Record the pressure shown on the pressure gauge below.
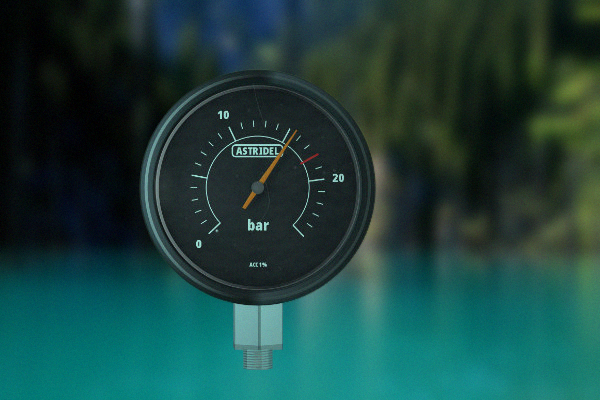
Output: 15.5 bar
